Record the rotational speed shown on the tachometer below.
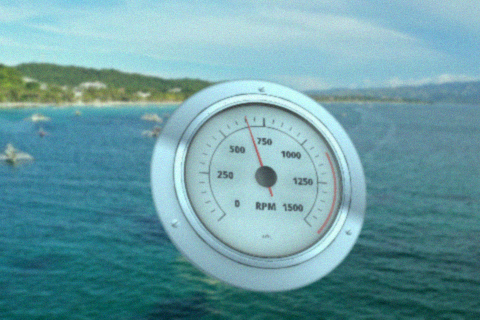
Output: 650 rpm
